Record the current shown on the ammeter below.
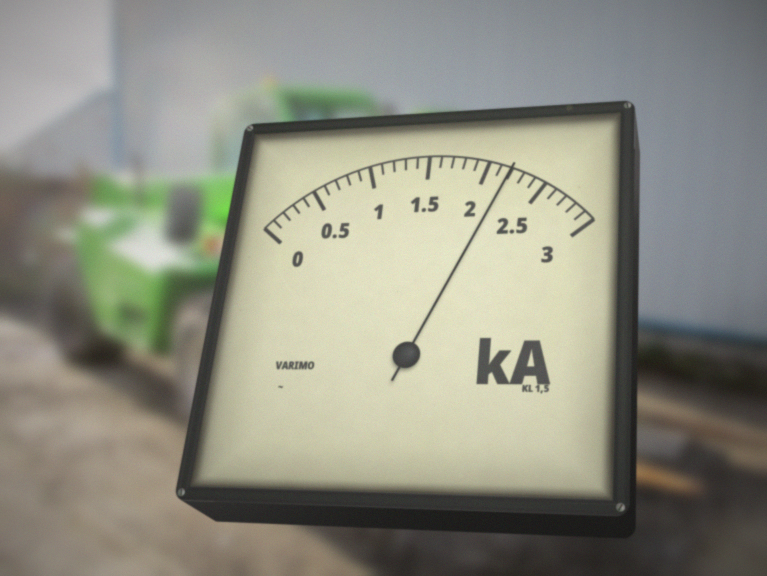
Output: 2.2 kA
